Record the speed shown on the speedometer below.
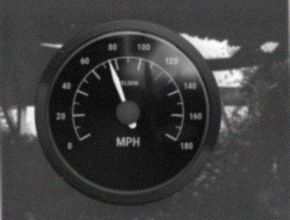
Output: 75 mph
